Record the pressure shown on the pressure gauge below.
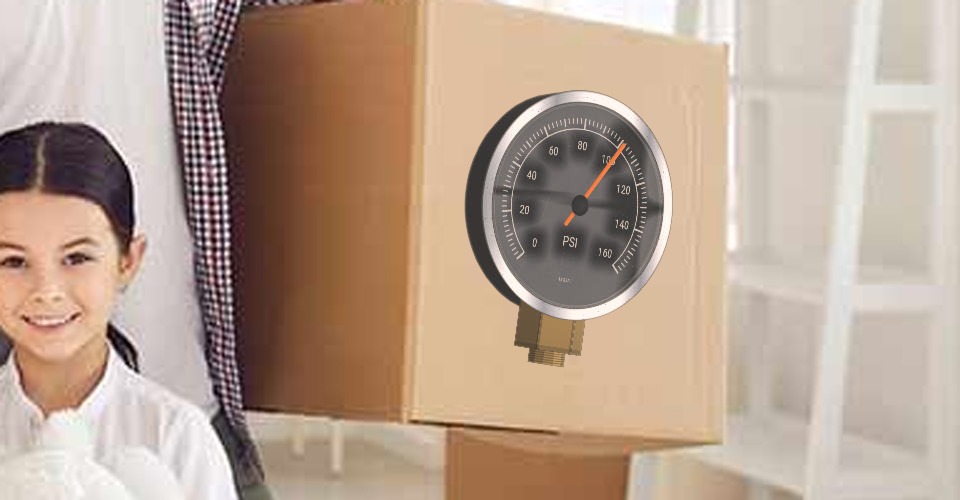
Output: 100 psi
